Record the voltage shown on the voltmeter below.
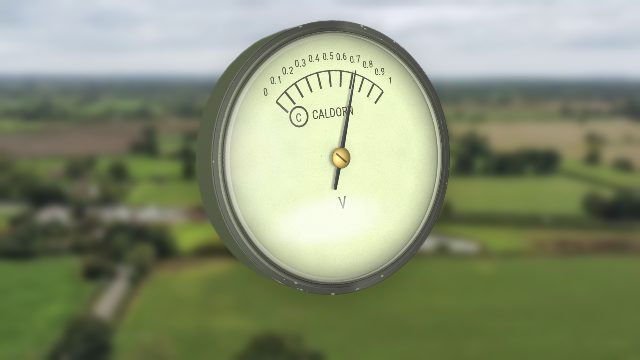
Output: 0.7 V
